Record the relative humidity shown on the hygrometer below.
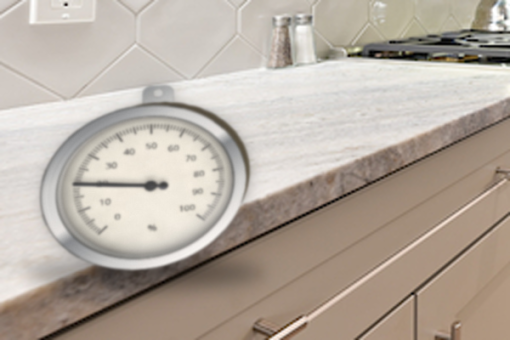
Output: 20 %
